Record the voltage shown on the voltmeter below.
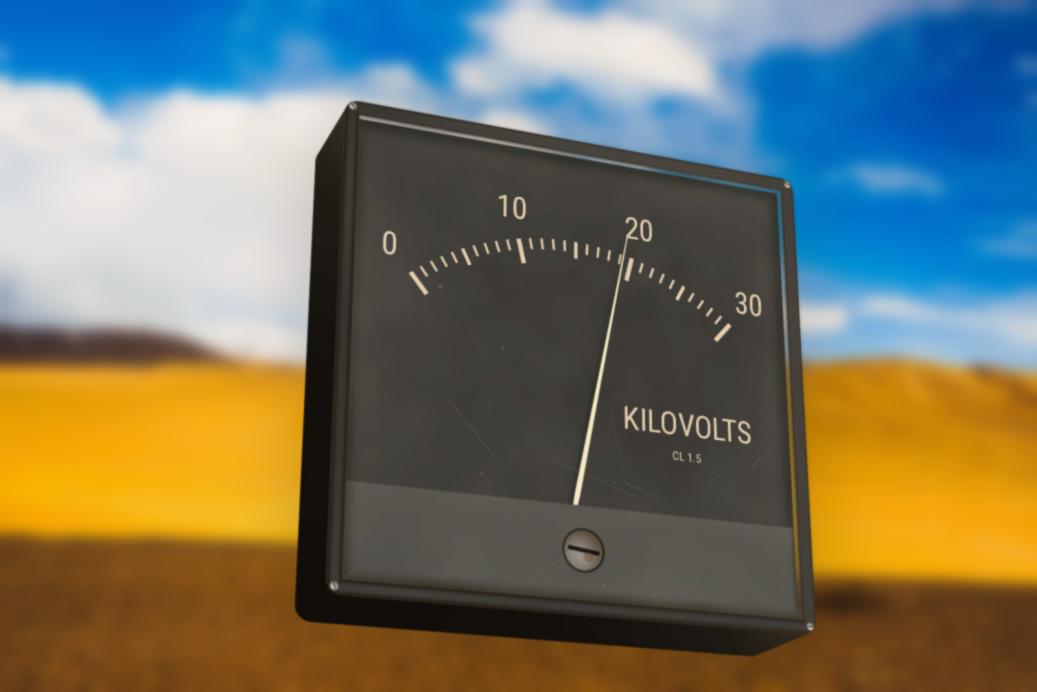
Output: 19 kV
